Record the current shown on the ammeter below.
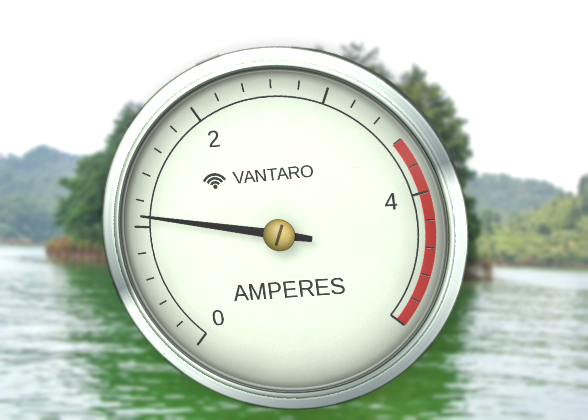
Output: 1.1 A
